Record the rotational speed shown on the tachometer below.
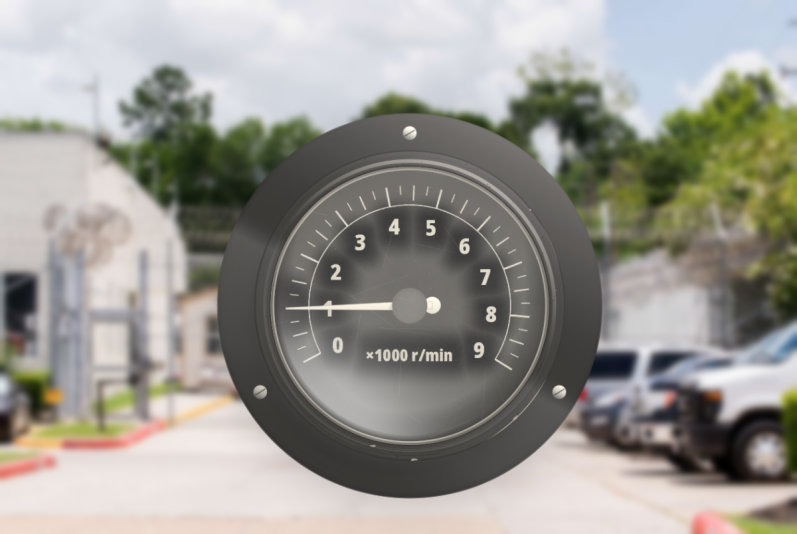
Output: 1000 rpm
